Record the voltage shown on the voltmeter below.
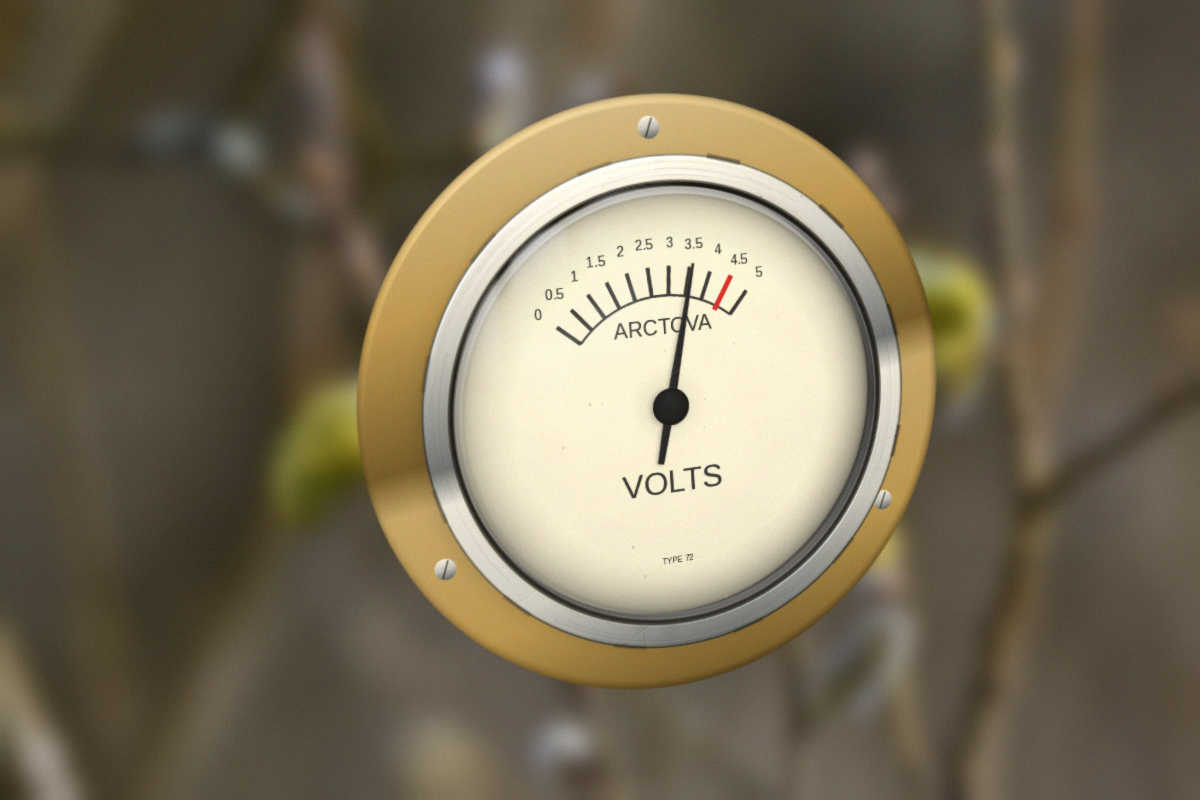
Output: 3.5 V
